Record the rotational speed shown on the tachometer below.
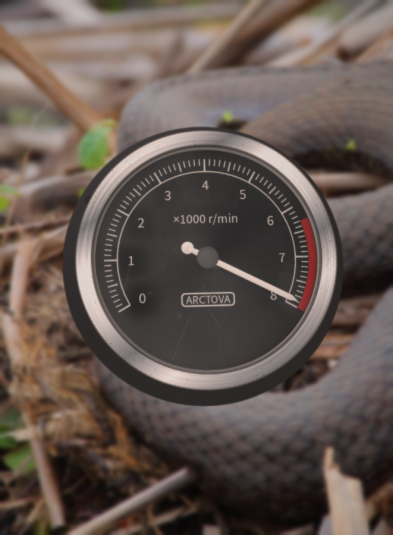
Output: 7900 rpm
